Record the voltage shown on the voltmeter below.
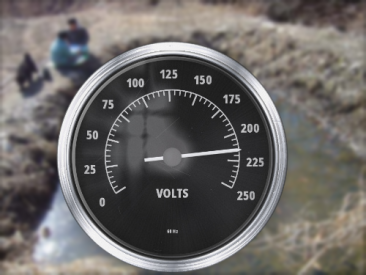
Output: 215 V
